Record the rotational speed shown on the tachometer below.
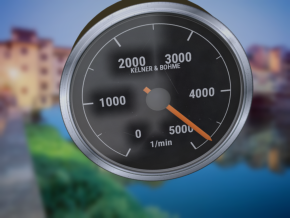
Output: 4750 rpm
